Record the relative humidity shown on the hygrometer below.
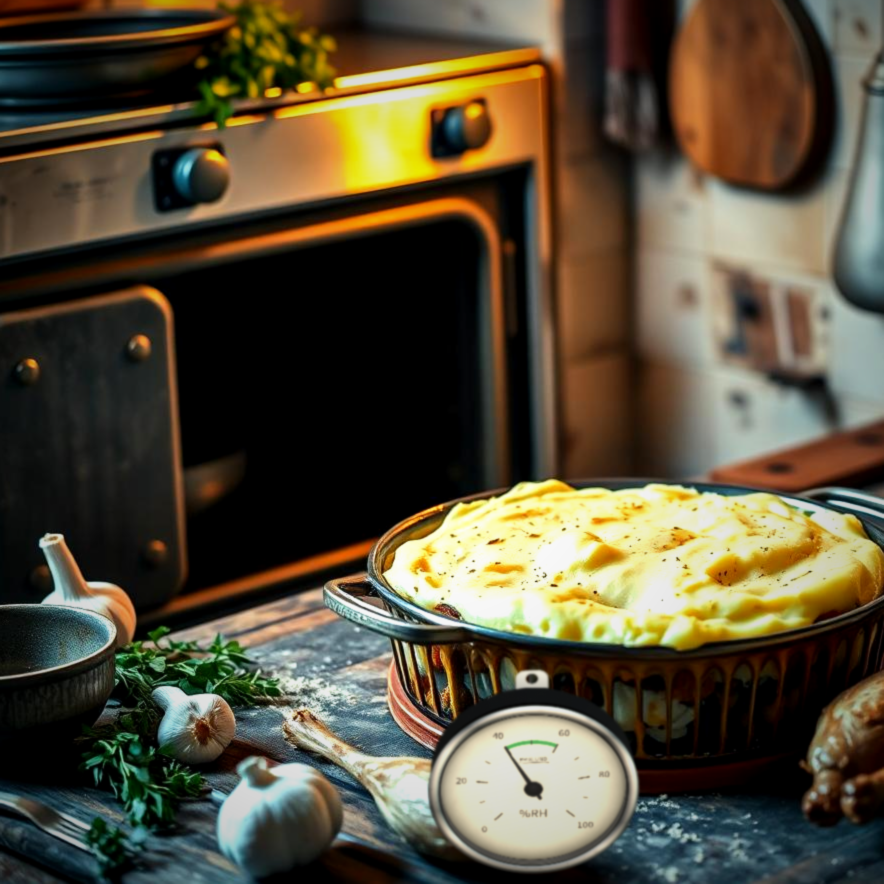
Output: 40 %
